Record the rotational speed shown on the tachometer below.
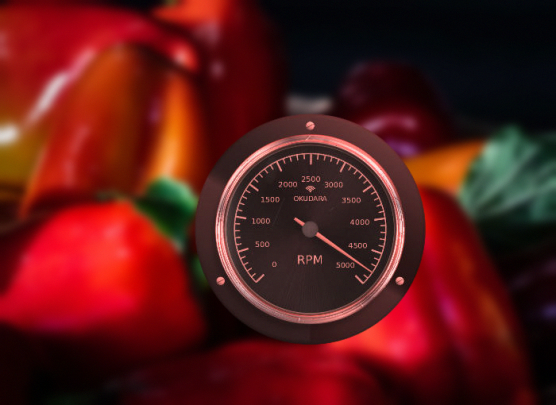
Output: 4800 rpm
